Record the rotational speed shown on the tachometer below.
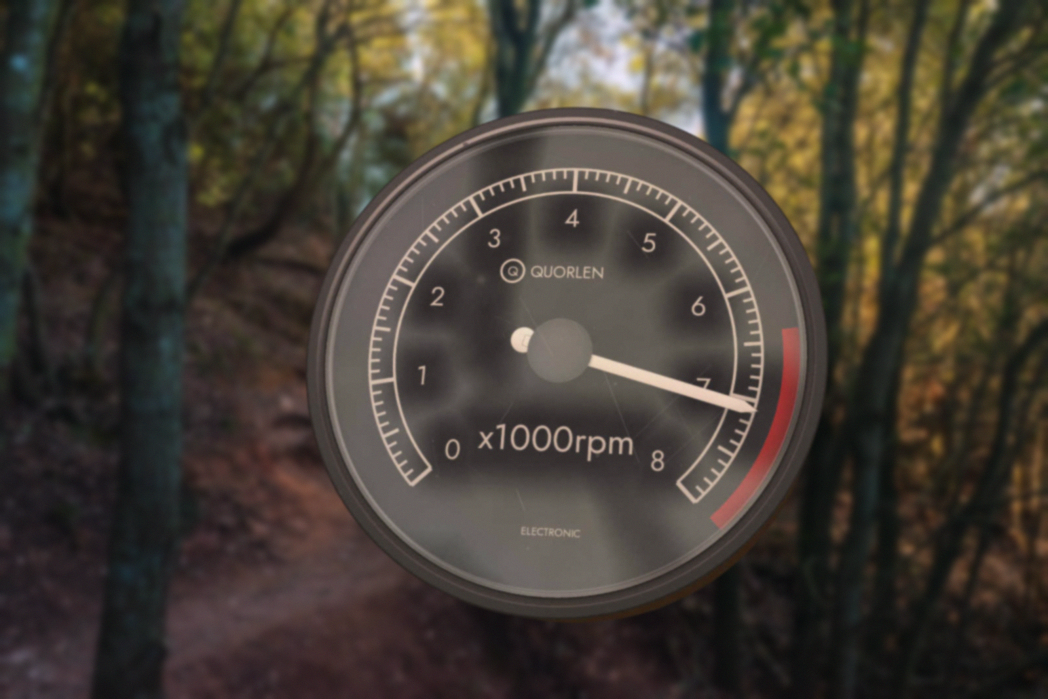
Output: 7100 rpm
